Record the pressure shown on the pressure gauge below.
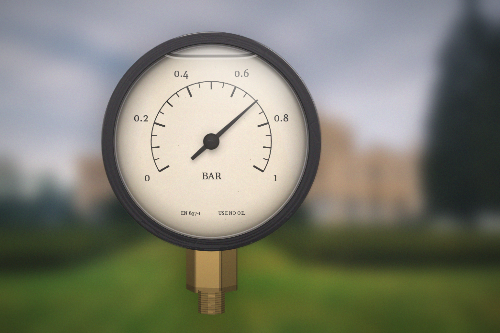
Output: 0.7 bar
